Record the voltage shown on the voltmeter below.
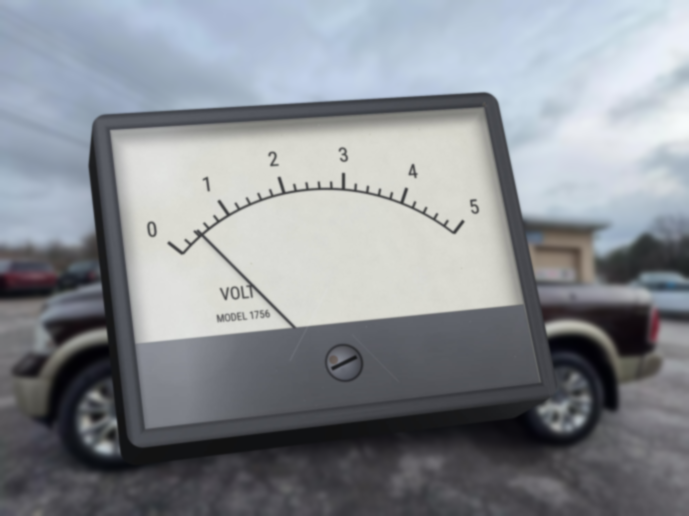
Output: 0.4 V
